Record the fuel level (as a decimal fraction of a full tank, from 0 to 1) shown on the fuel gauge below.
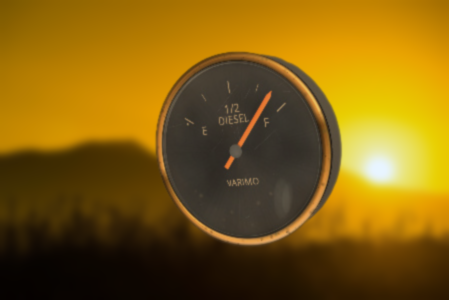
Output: 0.875
